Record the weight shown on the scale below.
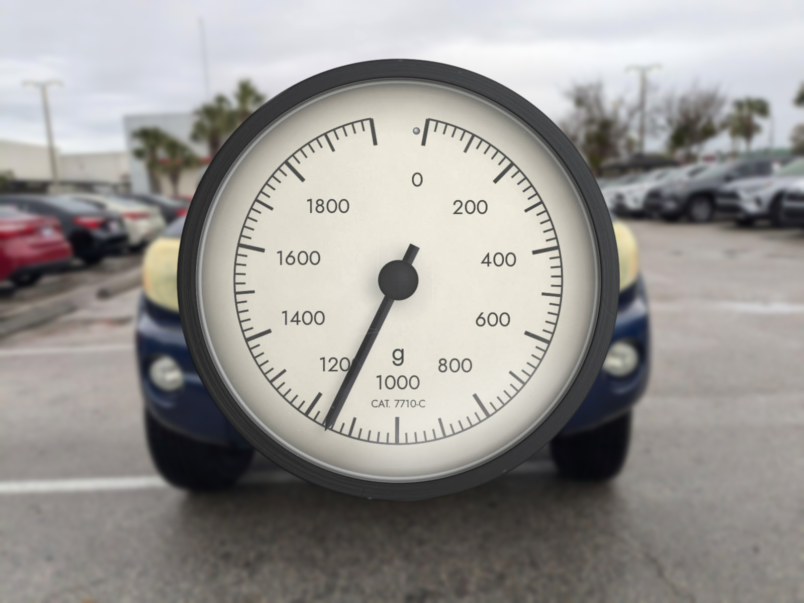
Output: 1150 g
